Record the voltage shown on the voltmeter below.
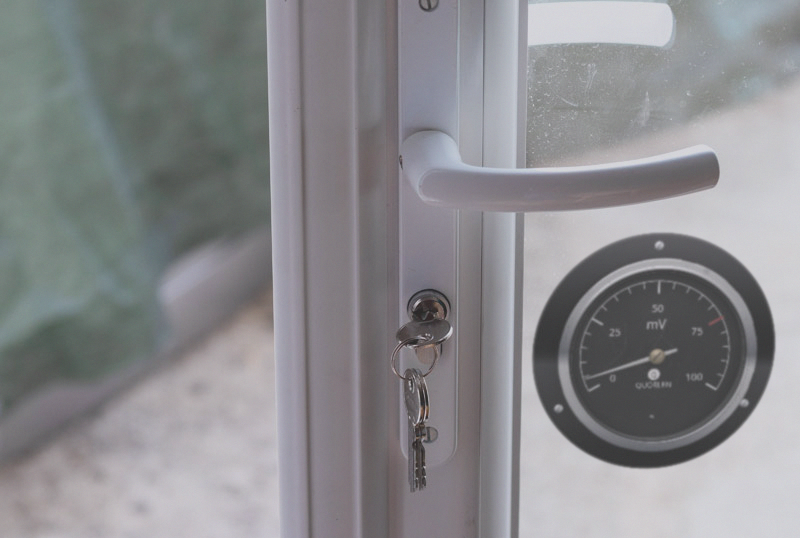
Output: 5 mV
